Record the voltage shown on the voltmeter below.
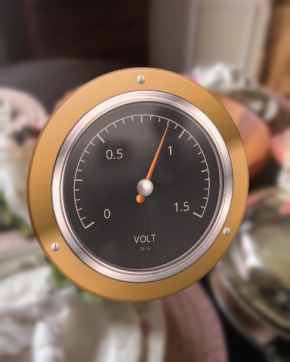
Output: 0.9 V
